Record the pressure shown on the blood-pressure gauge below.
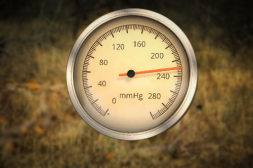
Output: 230 mmHg
